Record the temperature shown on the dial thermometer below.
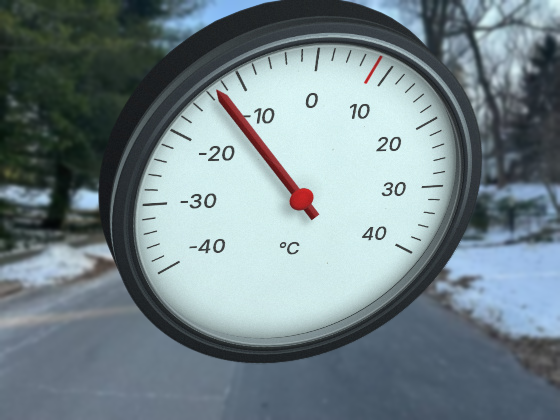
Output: -13 °C
